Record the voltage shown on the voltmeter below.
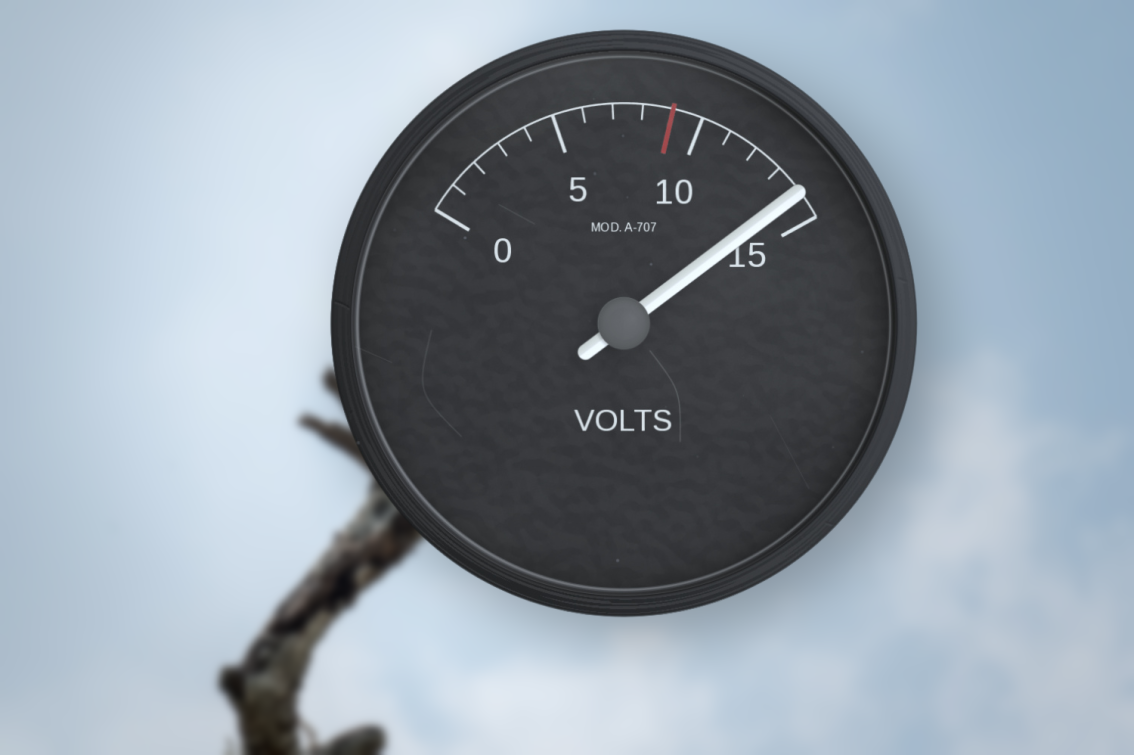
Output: 14 V
